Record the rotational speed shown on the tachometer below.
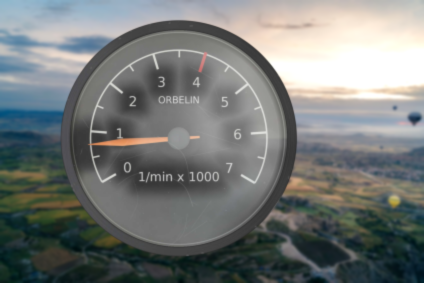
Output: 750 rpm
